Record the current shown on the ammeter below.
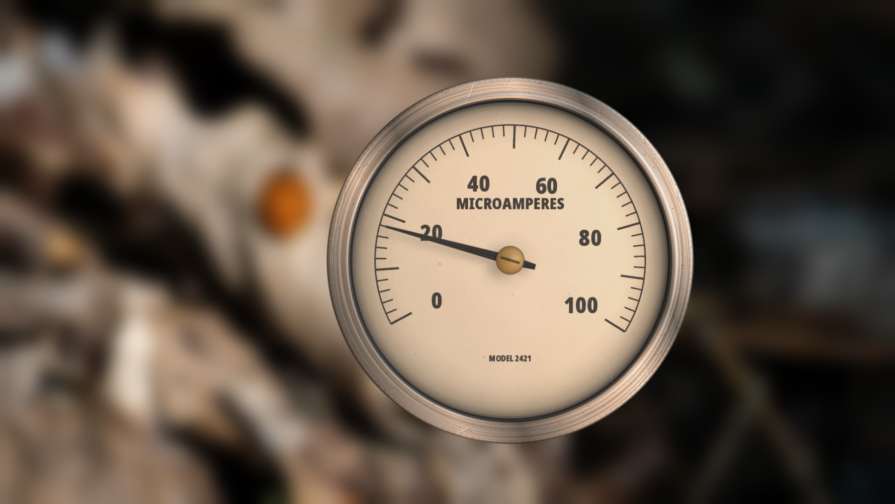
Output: 18 µA
